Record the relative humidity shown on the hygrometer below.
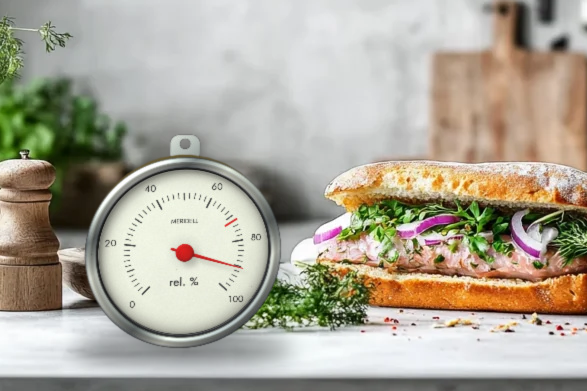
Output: 90 %
